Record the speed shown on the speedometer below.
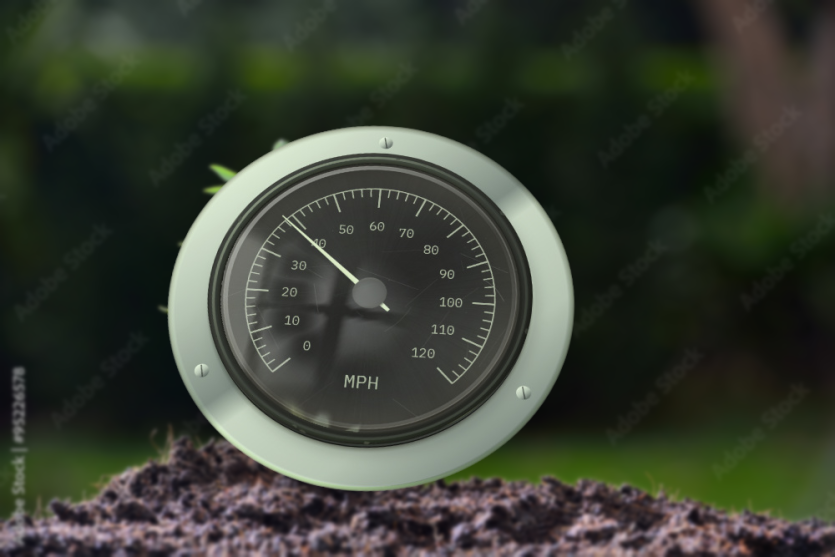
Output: 38 mph
